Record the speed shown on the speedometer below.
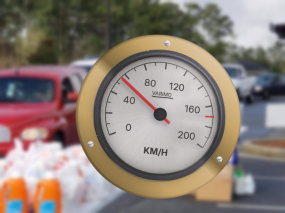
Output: 55 km/h
